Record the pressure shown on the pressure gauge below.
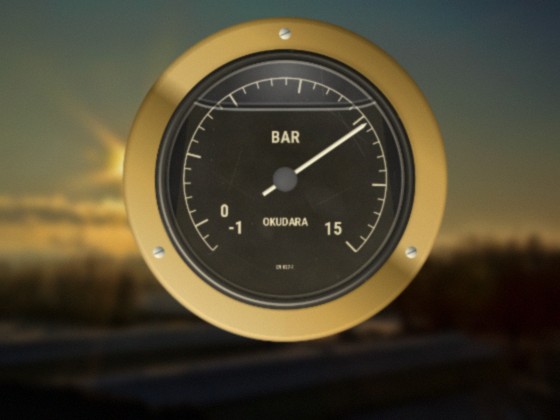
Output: 10.25 bar
